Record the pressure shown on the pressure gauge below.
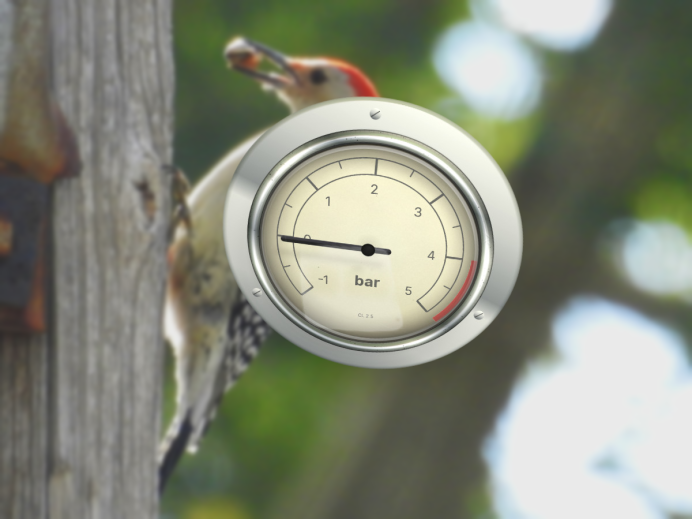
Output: 0 bar
